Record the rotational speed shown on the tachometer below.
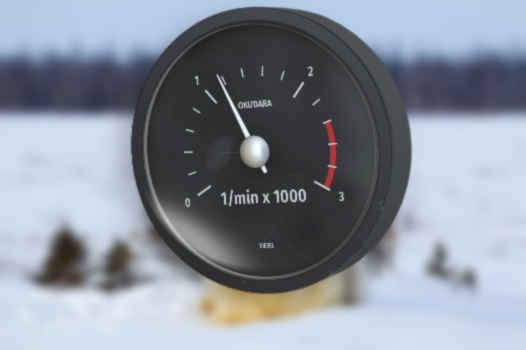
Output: 1200 rpm
